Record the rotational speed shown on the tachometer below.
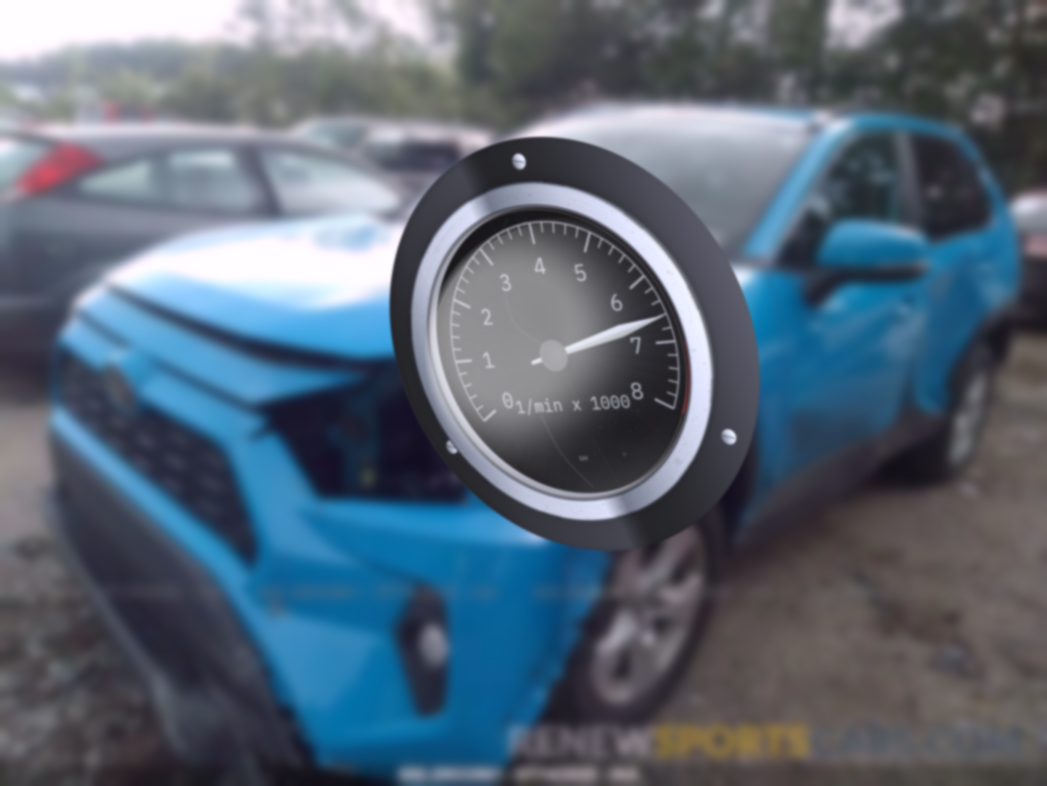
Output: 6600 rpm
